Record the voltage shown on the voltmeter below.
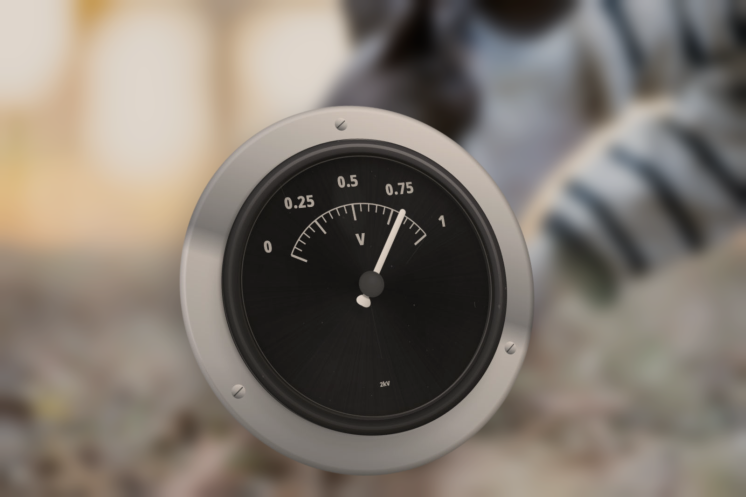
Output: 0.8 V
